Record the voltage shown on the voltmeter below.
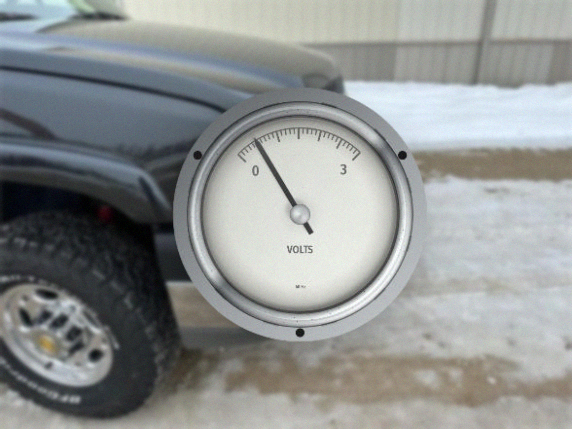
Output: 0.5 V
